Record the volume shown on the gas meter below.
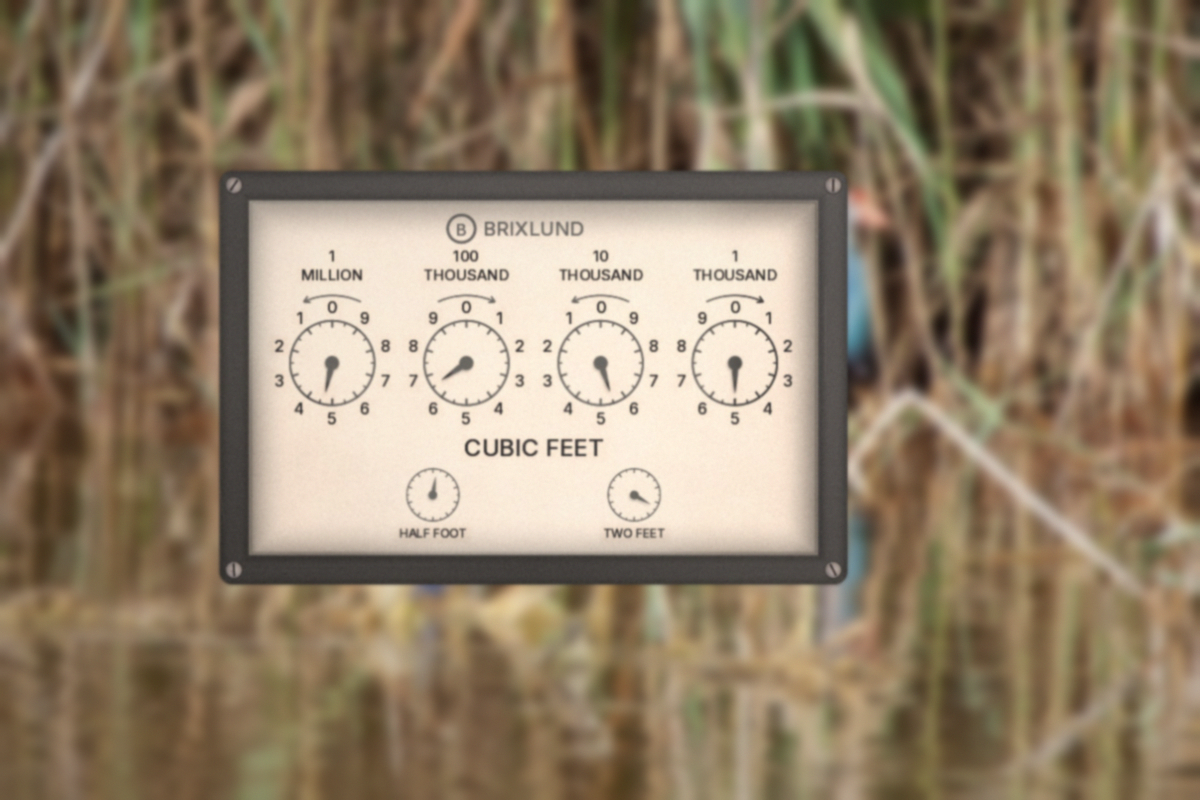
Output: 465500 ft³
